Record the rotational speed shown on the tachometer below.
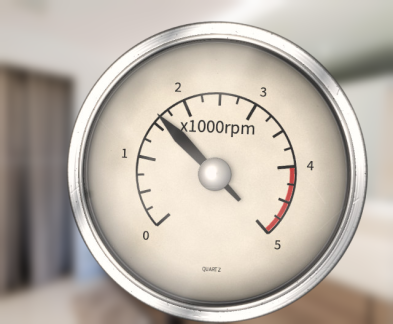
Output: 1625 rpm
